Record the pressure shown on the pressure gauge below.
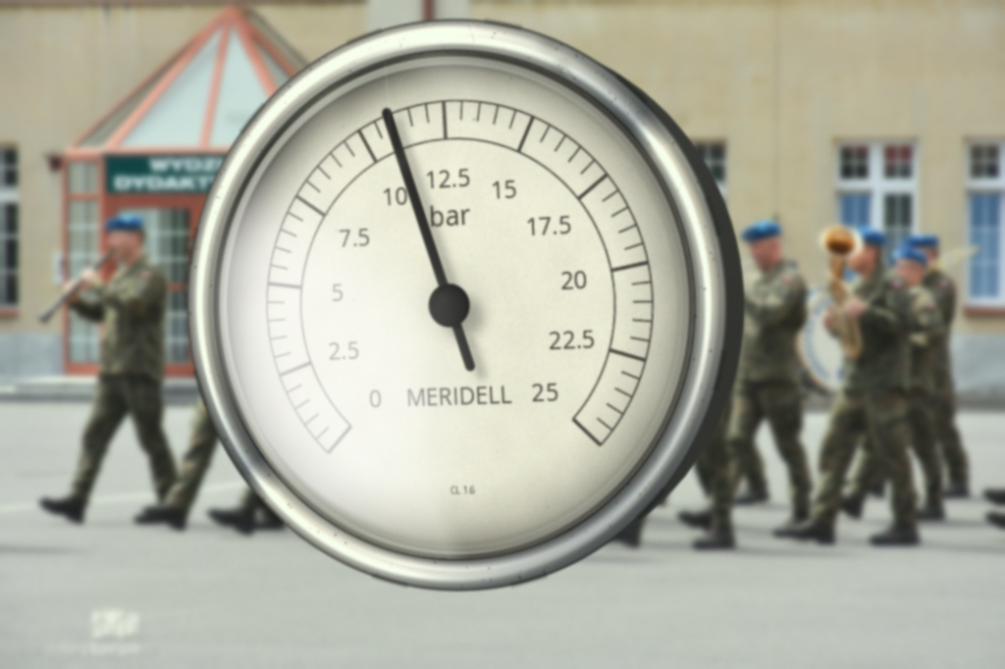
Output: 11 bar
